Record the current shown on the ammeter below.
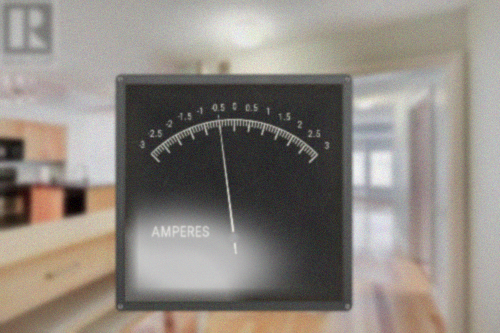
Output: -0.5 A
